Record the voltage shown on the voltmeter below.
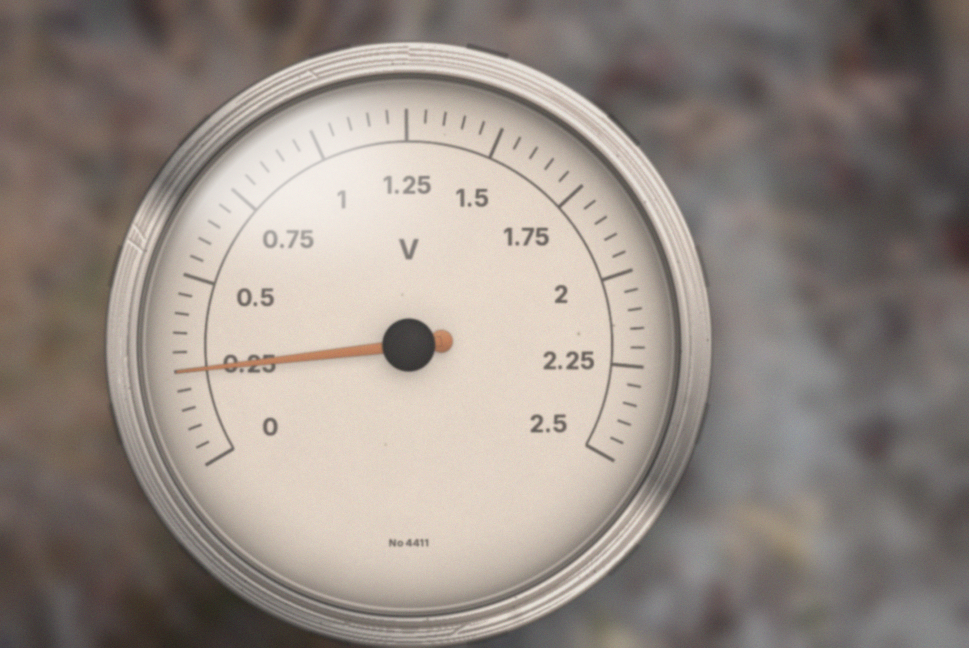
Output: 0.25 V
